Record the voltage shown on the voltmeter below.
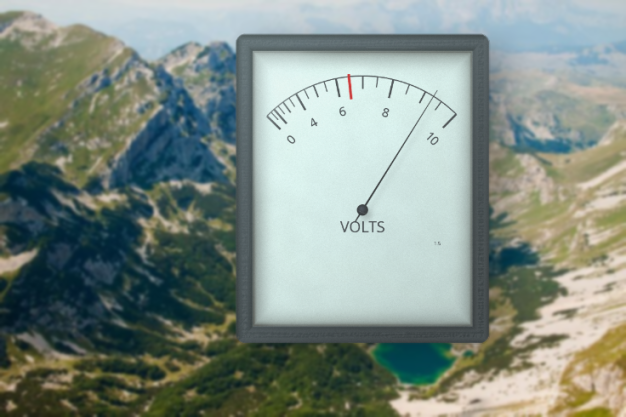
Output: 9.25 V
